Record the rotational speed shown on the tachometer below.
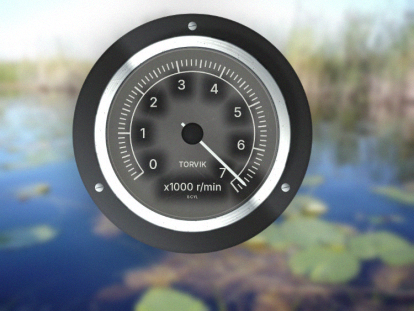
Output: 6800 rpm
